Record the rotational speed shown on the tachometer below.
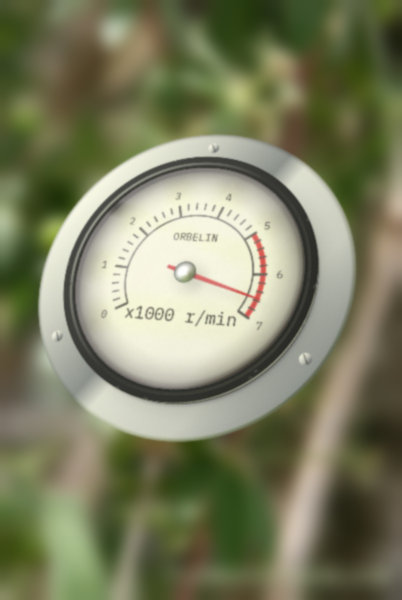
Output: 6600 rpm
